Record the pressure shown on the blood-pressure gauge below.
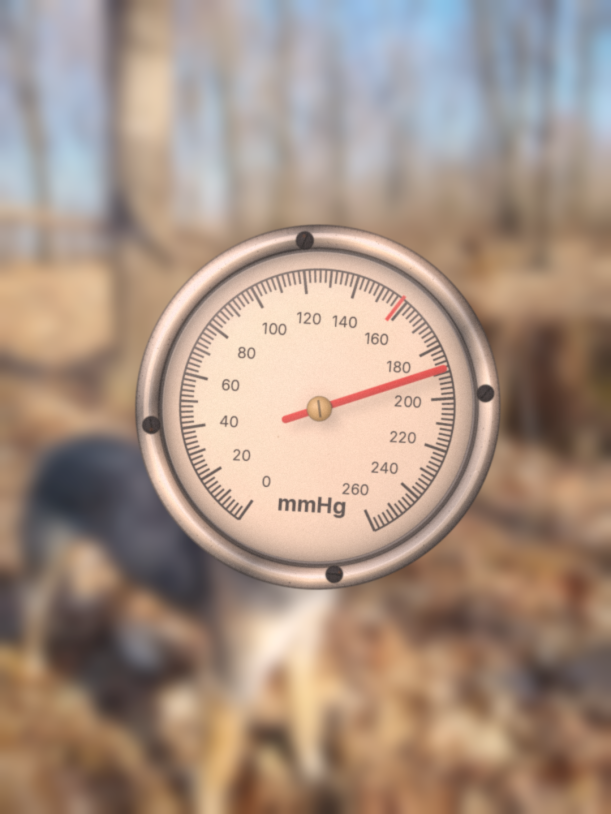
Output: 188 mmHg
